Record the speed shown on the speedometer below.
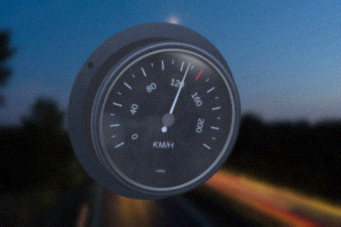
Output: 125 km/h
